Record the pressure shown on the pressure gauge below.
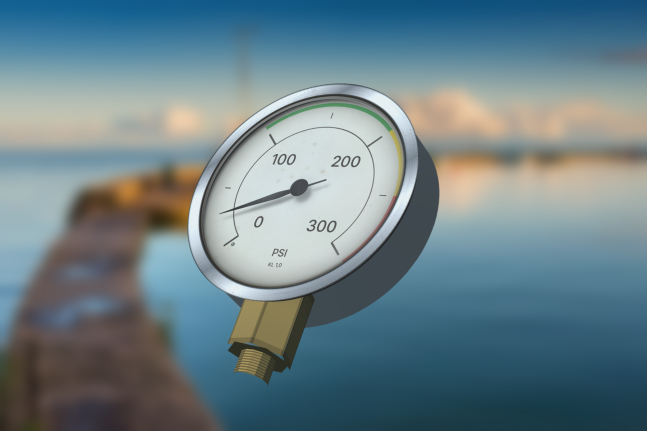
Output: 25 psi
